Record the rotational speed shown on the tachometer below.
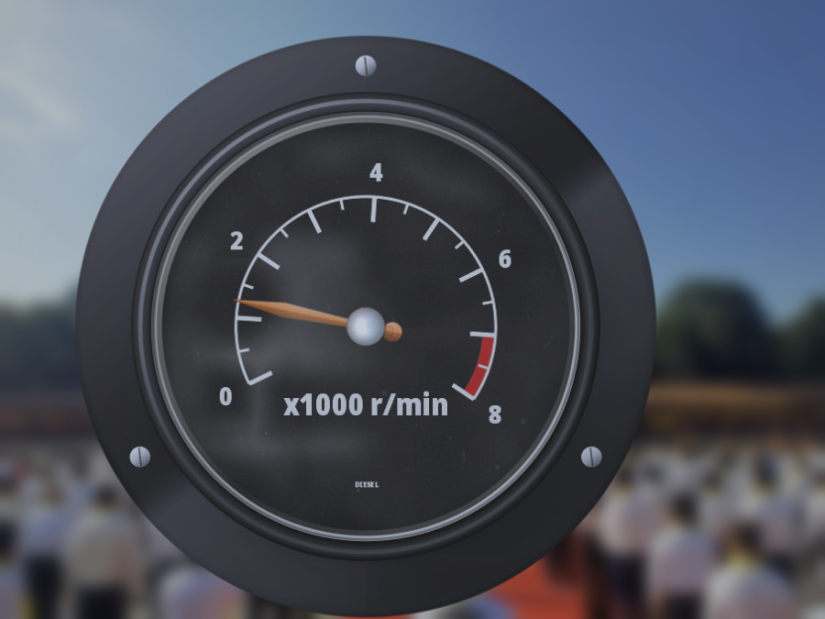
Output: 1250 rpm
